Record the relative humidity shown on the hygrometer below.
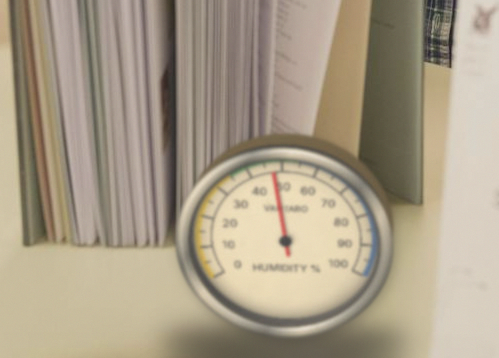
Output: 47.5 %
